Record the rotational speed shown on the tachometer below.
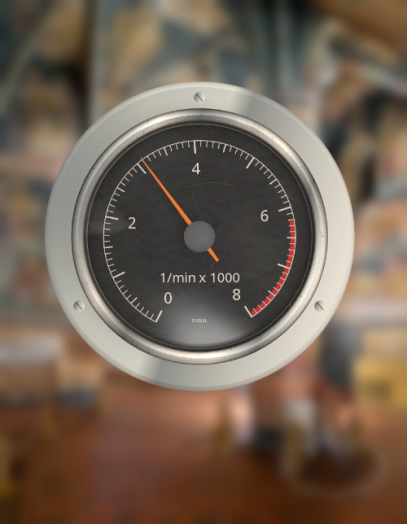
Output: 3100 rpm
